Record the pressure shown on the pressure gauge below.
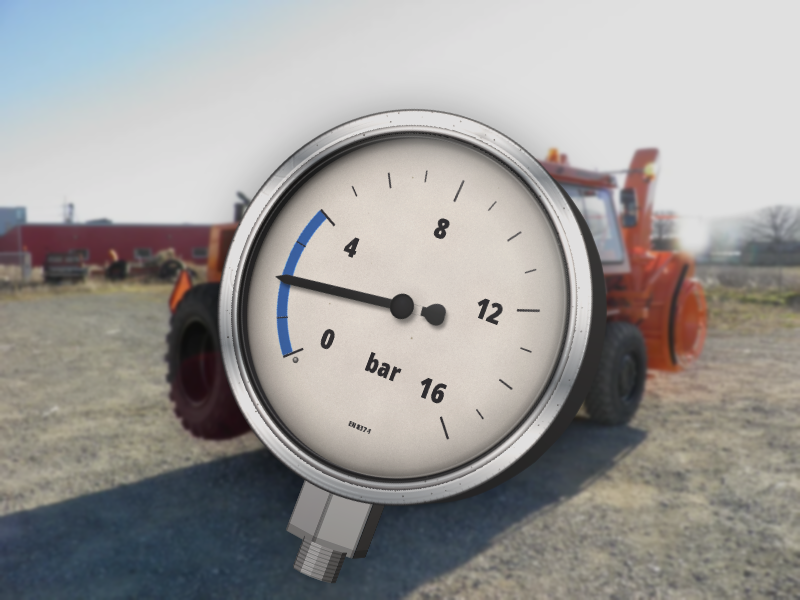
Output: 2 bar
